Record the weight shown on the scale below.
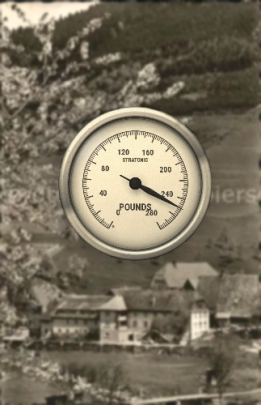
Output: 250 lb
